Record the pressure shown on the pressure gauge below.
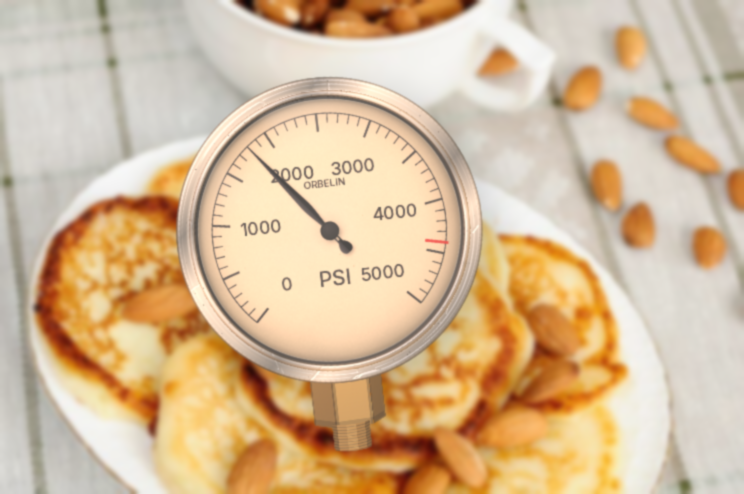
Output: 1800 psi
